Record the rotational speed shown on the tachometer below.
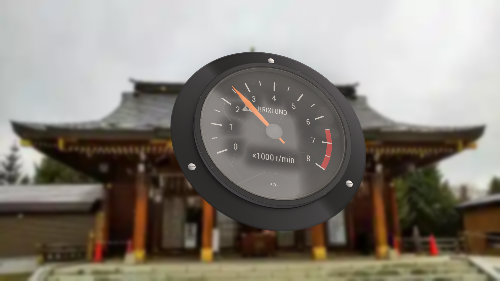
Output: 2500 rpm
